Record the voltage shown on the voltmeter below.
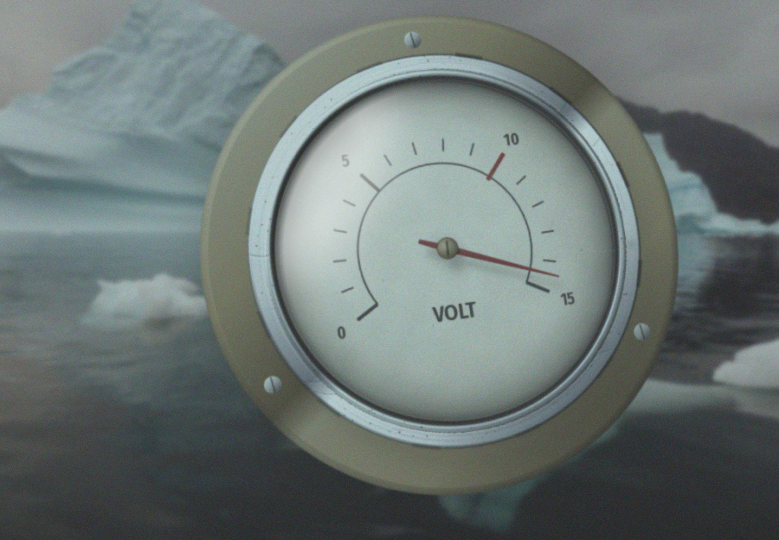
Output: 14.5 V
